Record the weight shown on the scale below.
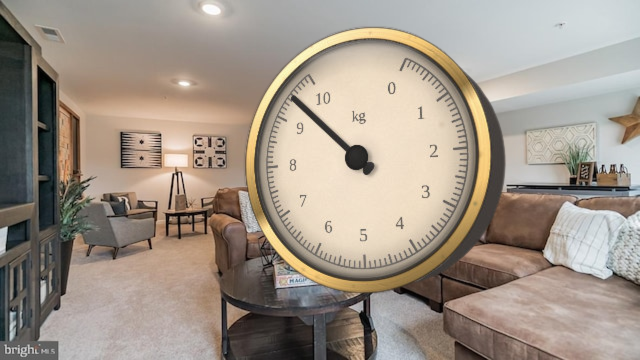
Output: 9.5 kg
